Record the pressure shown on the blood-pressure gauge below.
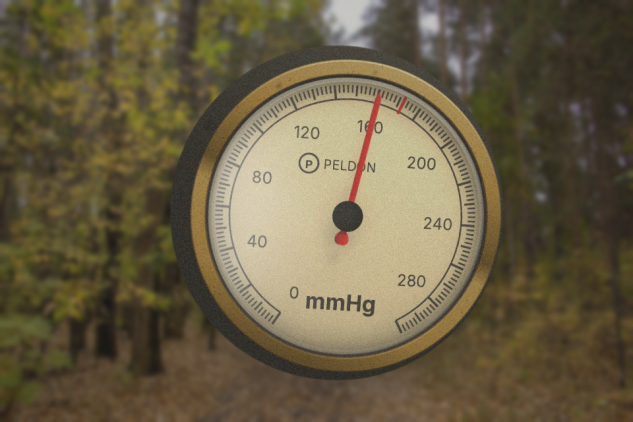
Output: 160 mmHg
